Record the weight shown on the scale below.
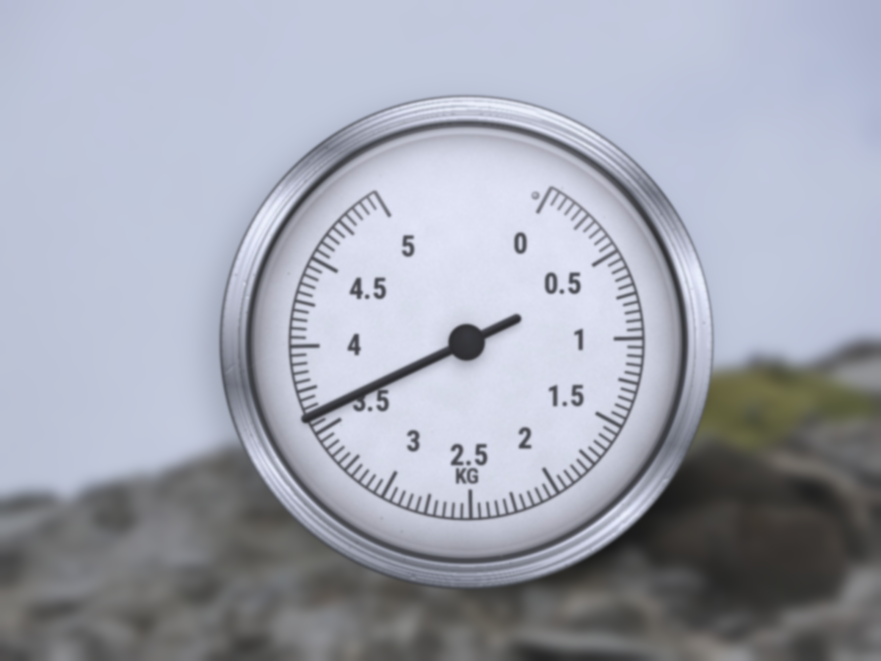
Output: 3.6 kg
